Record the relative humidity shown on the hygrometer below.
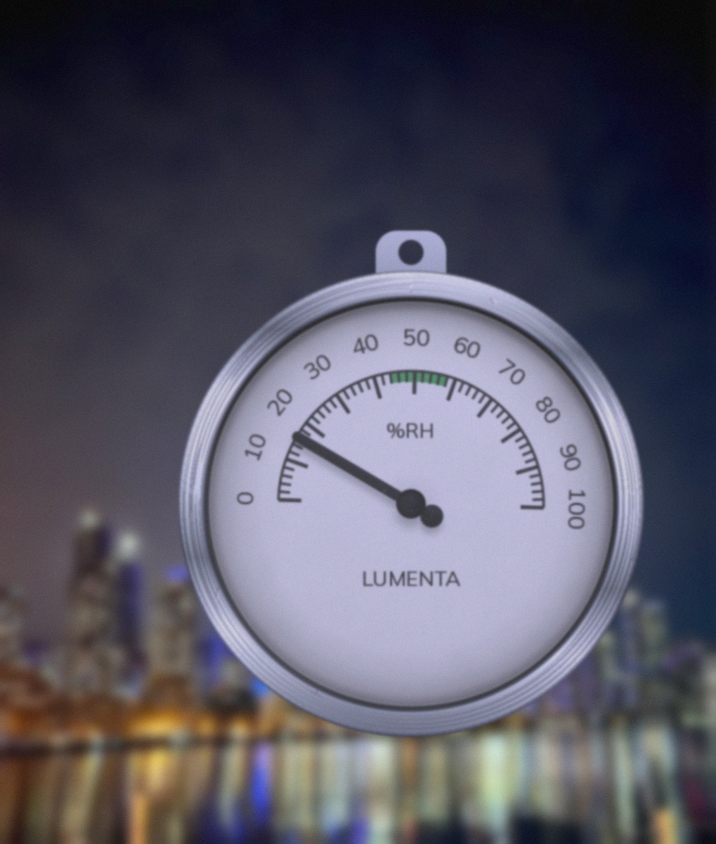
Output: 16 %
